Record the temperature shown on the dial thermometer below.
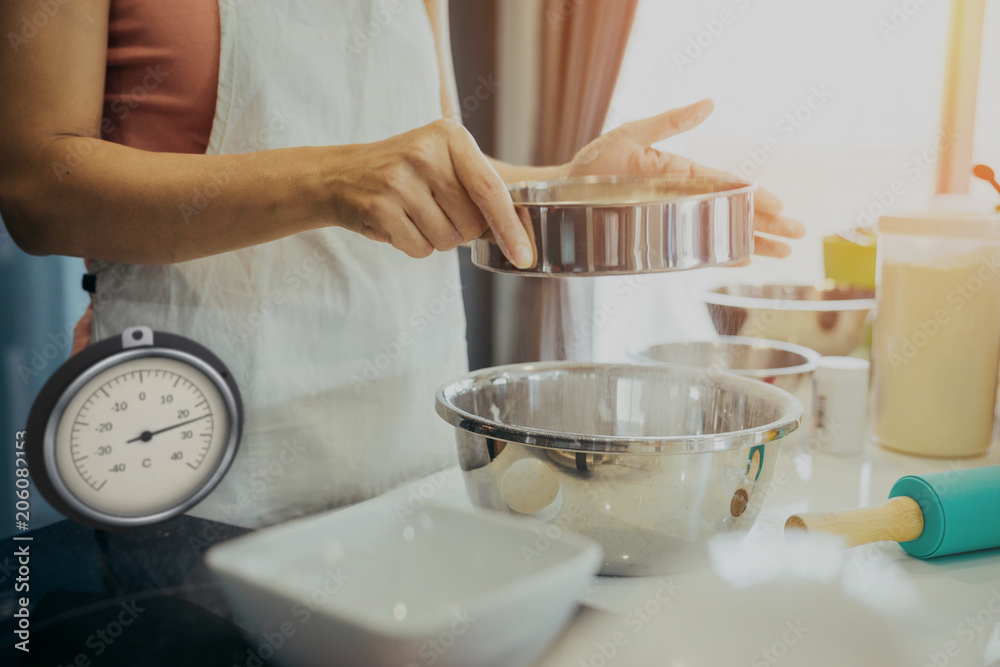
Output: 24 °C
